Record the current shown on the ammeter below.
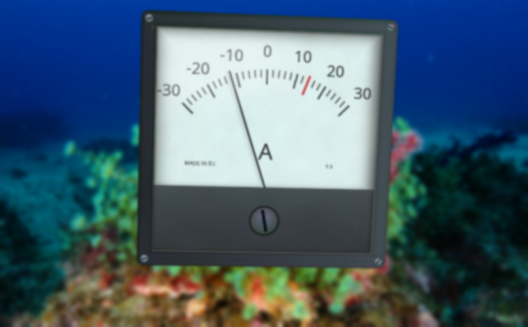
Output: -12 A
